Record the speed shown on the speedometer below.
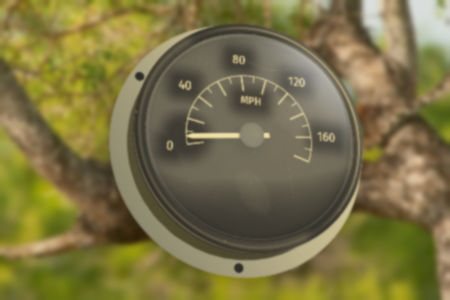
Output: 5 mph
